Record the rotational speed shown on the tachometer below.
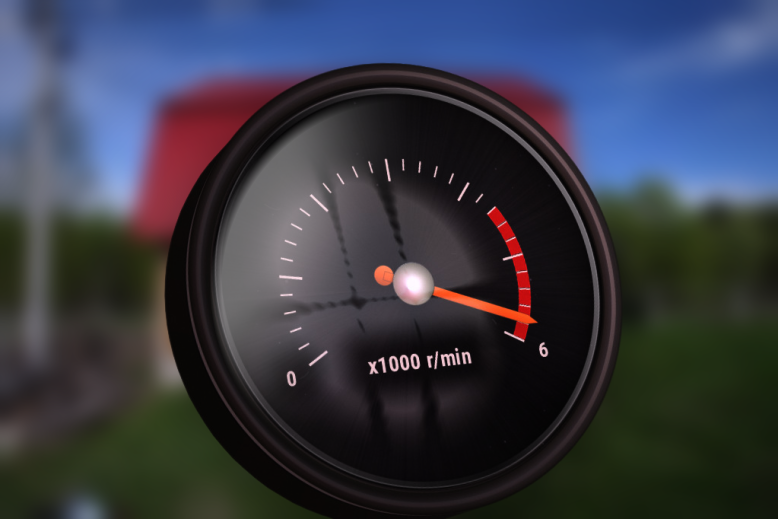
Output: 5800 rpm
